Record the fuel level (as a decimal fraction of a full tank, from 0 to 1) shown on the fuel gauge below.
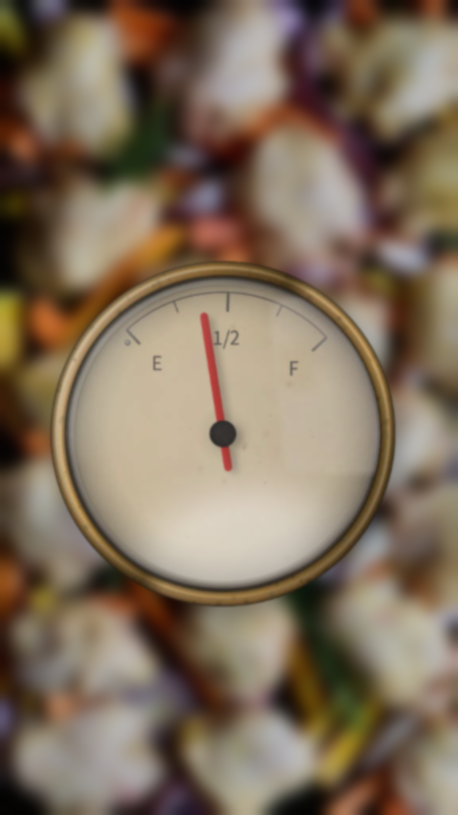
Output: 0.375
